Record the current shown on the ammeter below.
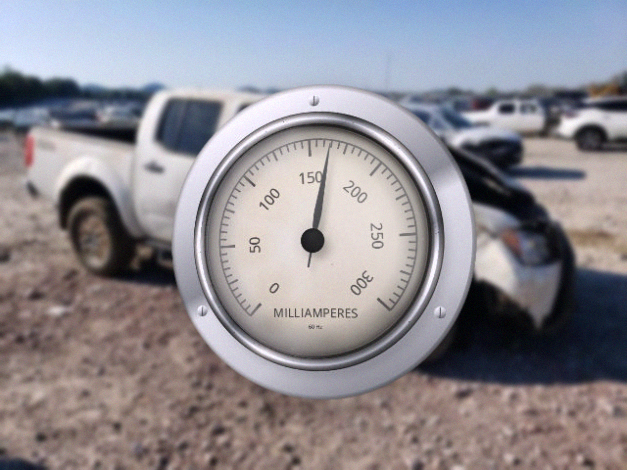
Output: 165 mA
